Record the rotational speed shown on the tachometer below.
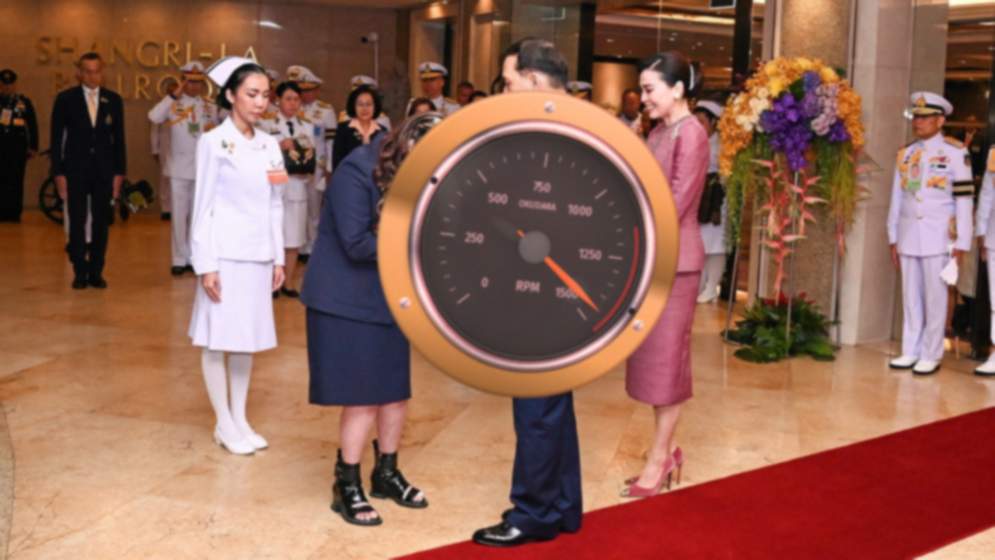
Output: 1450 rpm
